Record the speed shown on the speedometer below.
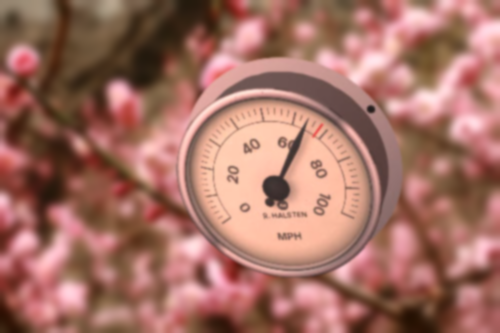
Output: 64 mph
